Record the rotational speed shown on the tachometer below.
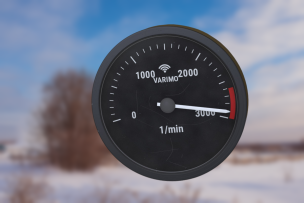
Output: 2900 rpm
